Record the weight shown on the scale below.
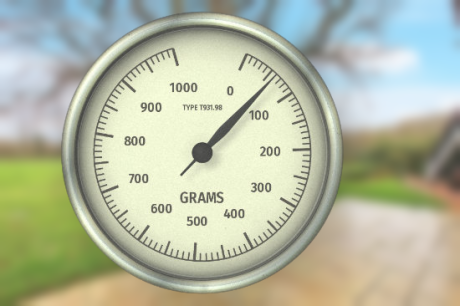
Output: 60 g
